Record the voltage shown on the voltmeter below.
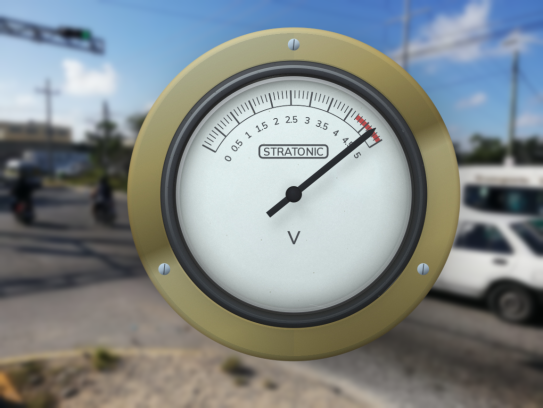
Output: 4.7 V
